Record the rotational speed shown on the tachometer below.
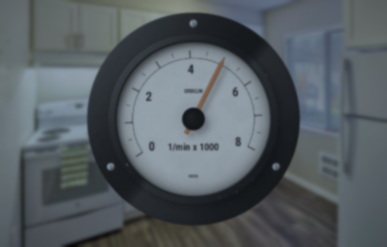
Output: 5000 rpm
